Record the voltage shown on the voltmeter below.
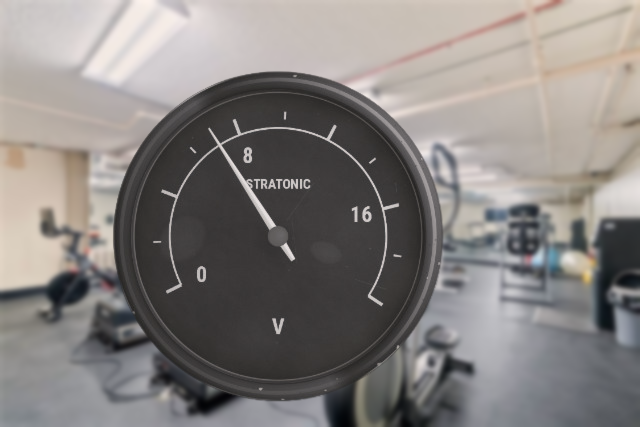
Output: 7 V
